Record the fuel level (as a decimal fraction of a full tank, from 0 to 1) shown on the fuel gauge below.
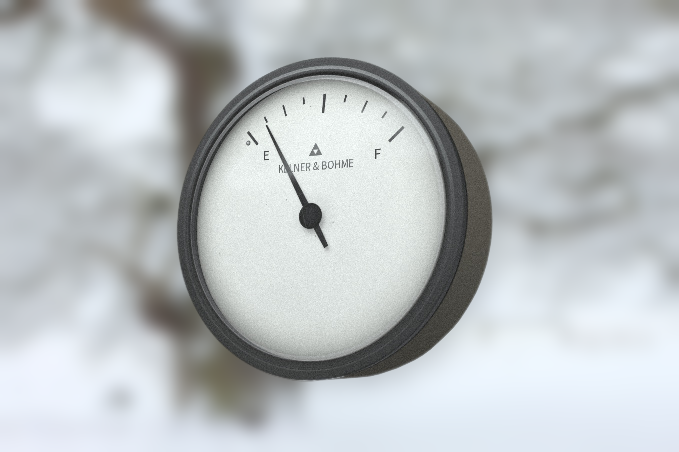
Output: 0.125
